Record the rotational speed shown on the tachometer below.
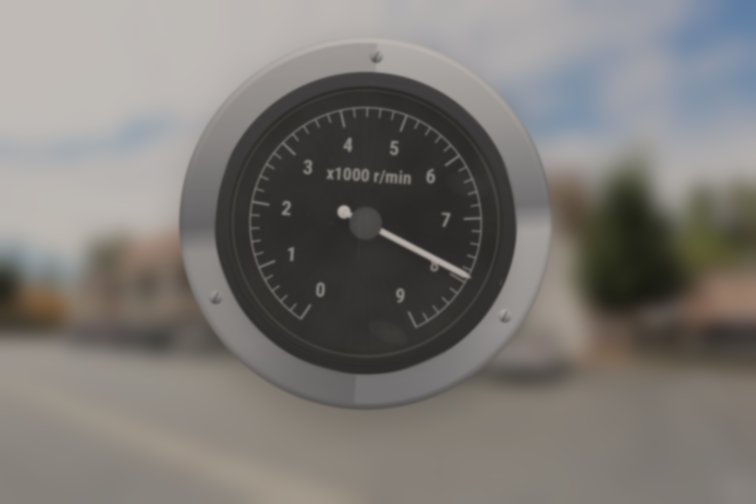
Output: 7900 rpm
